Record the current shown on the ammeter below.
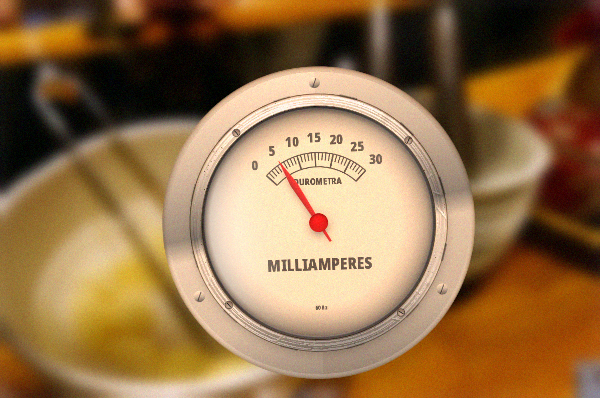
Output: 5 mA
